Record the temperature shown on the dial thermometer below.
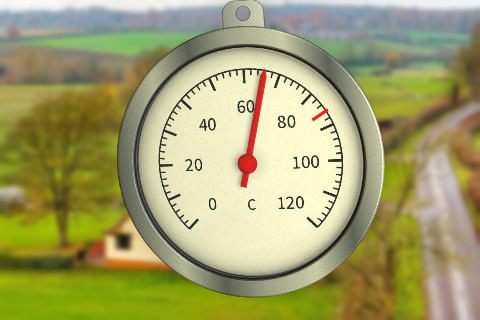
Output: 66 °C
